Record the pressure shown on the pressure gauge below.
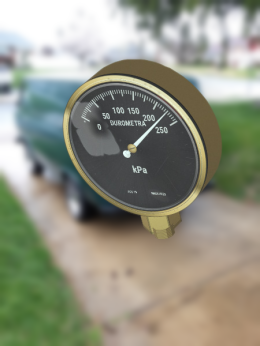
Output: 225 kPa
